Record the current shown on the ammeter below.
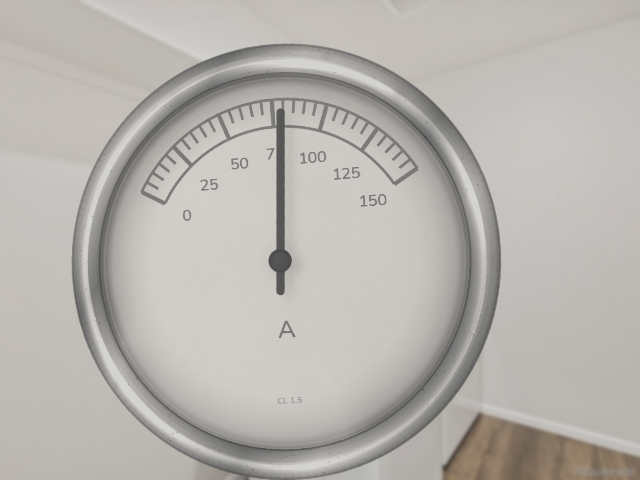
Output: 80 A
